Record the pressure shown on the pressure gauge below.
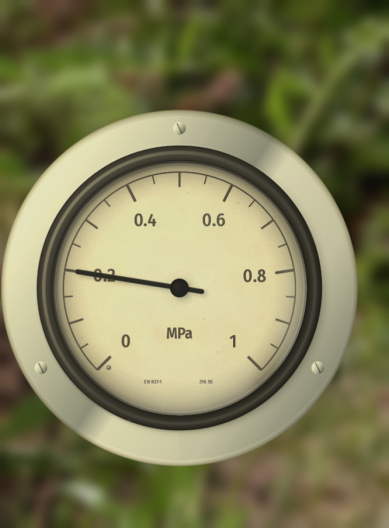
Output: 0.2 MPa
